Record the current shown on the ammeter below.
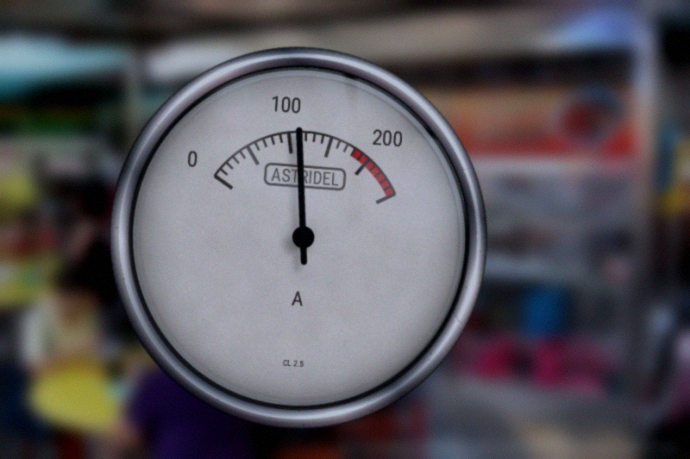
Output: 110 A
